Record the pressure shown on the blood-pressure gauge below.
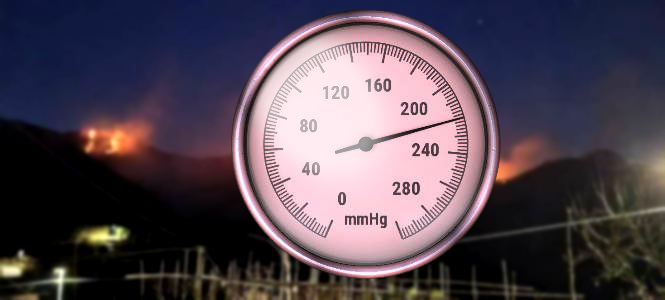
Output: 220 mmHg
